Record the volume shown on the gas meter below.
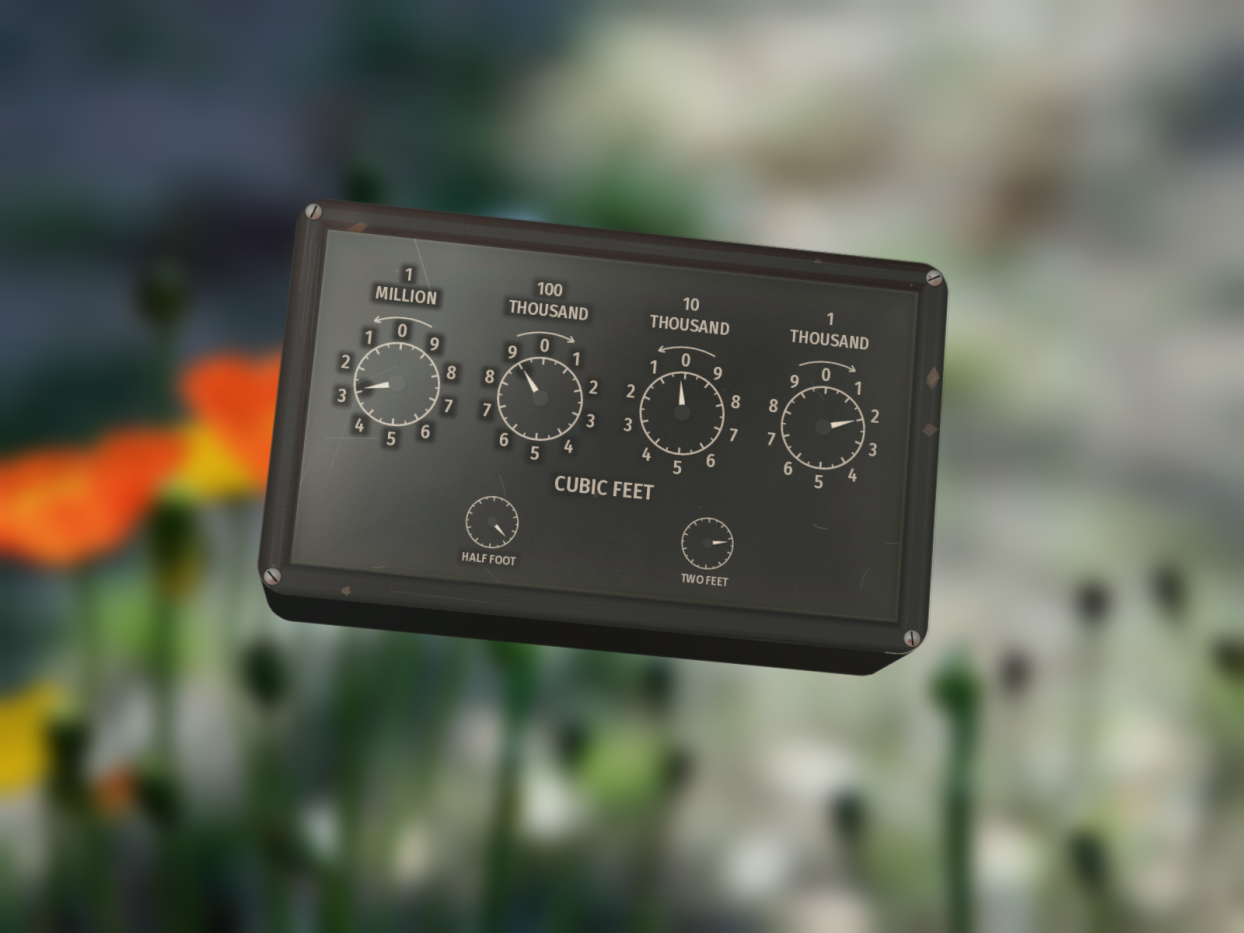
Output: 290200 ft³
